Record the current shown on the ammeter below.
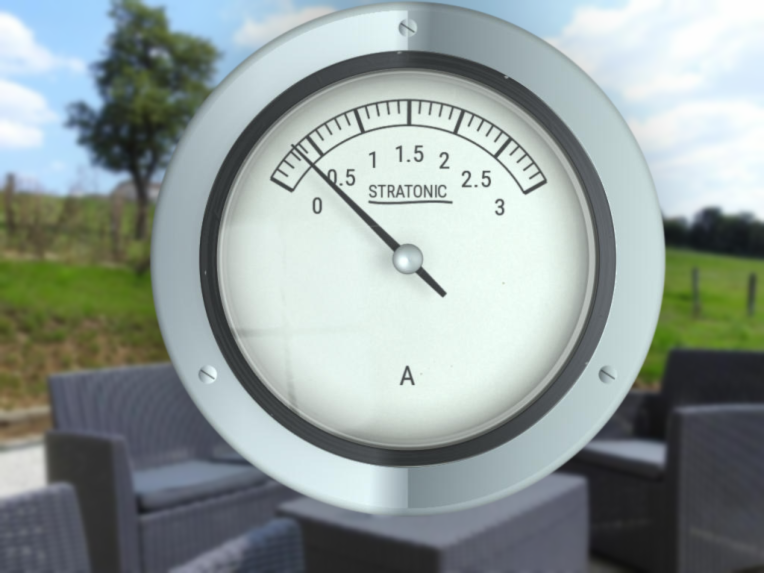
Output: 0.35 A
